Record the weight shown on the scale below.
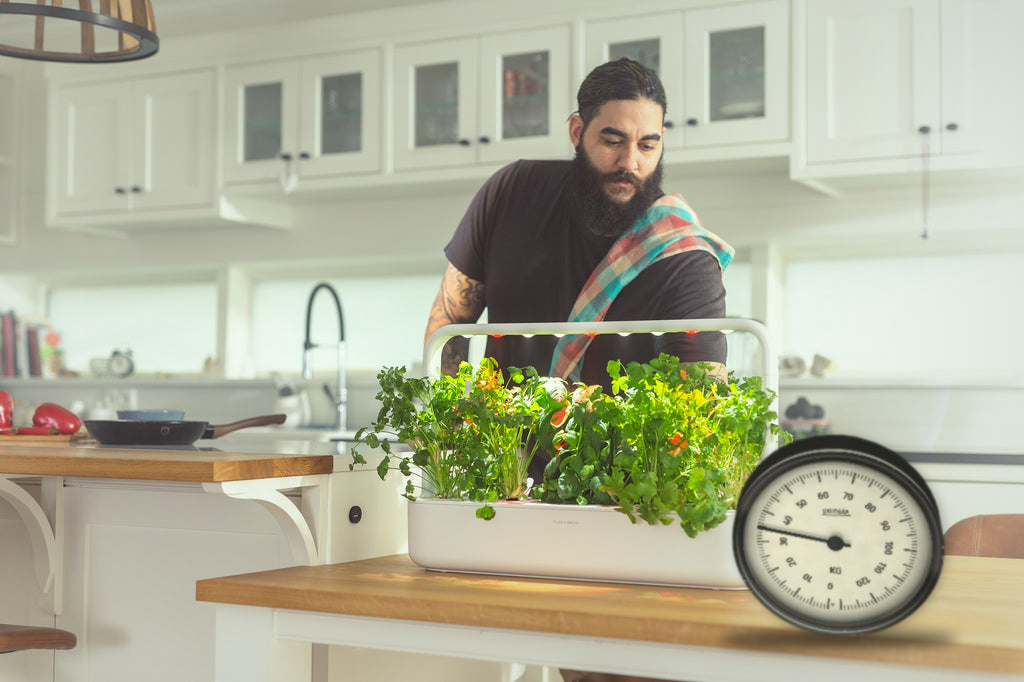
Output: 35 kg
